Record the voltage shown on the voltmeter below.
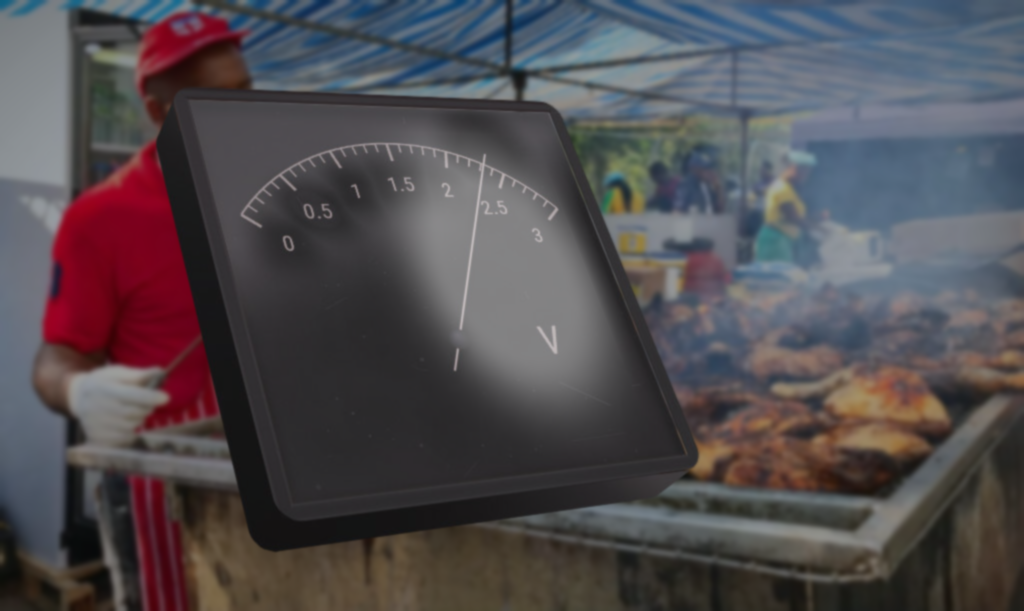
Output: 2.3 V
